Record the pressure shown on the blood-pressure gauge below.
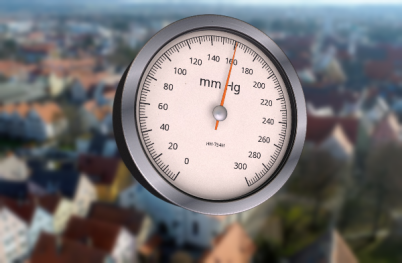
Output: 160 mmHg
